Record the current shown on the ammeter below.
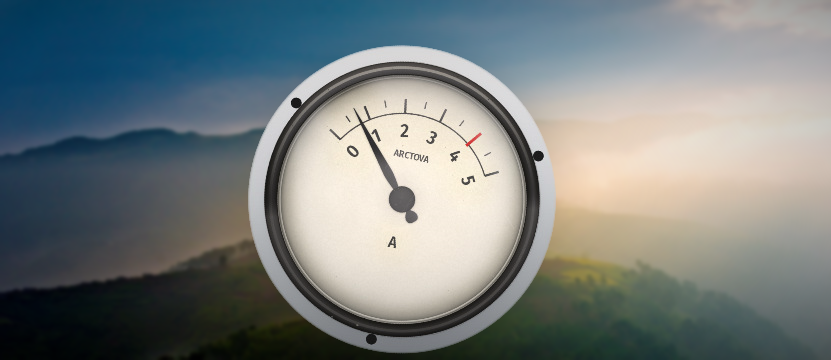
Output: 0.75 A
